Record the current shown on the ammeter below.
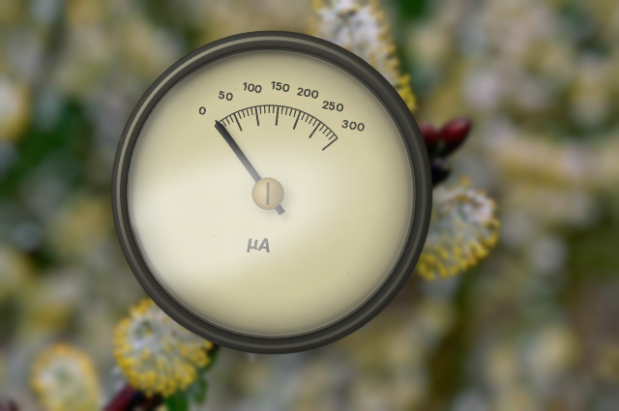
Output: 10 µA
